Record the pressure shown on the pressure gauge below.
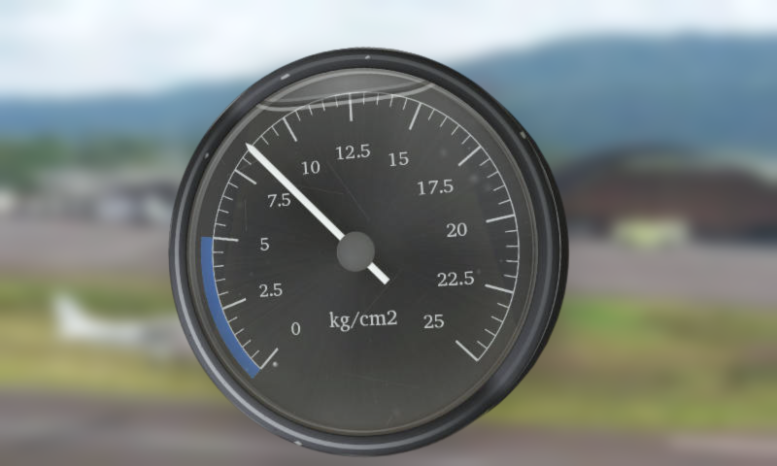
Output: 8.5 kg/cm²
